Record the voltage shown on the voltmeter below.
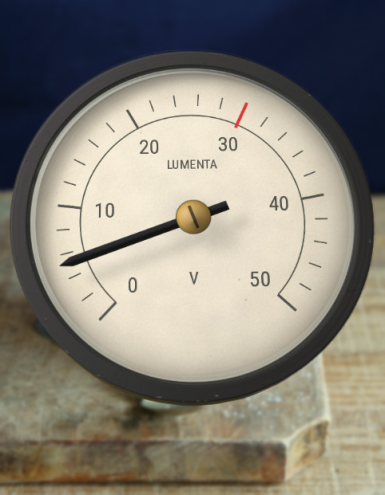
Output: 5 V
